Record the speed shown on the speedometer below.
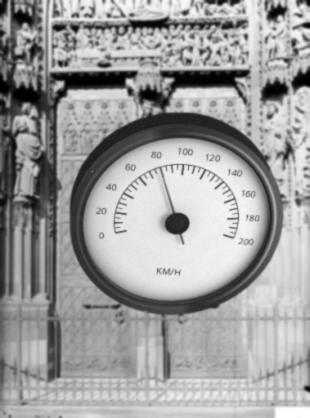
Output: 80 km/h
